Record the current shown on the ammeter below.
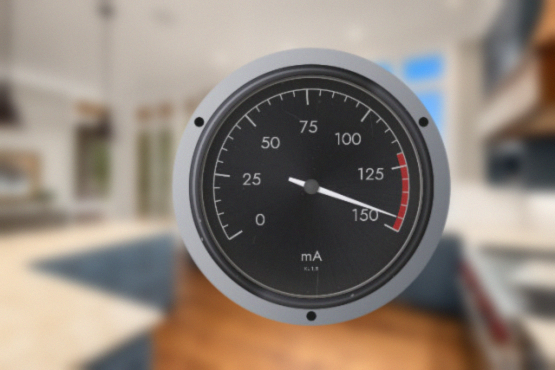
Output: 145 mA
